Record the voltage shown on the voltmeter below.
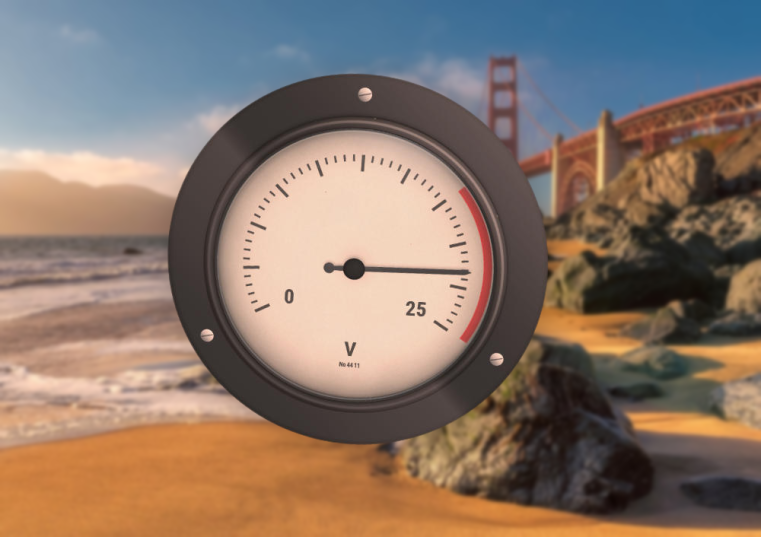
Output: 21.5 V
